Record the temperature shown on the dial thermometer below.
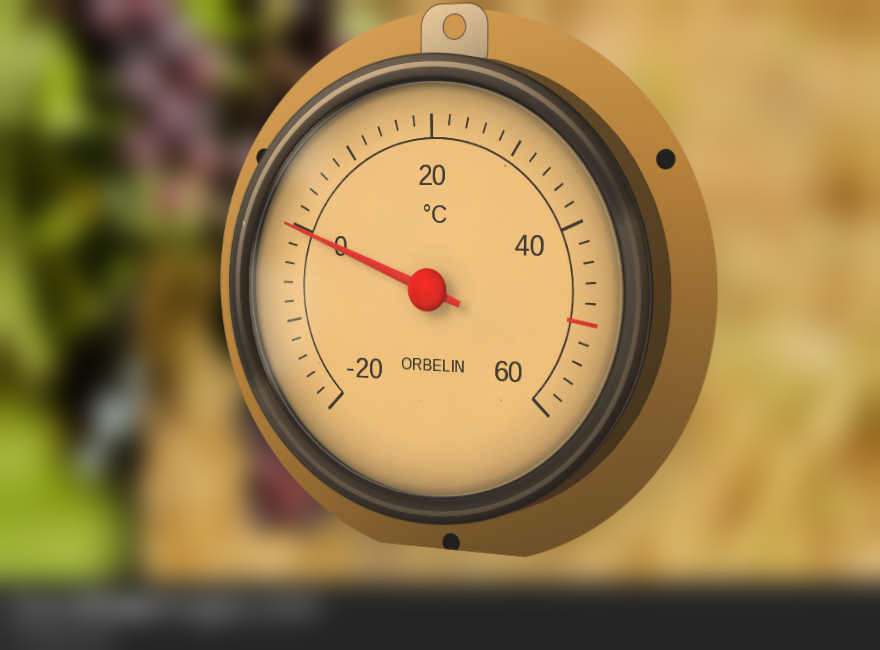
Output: 0 °C
